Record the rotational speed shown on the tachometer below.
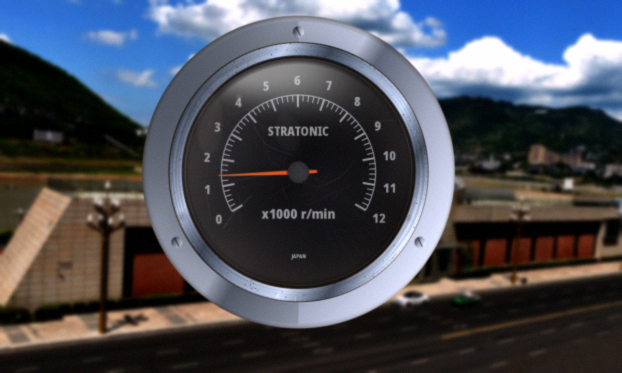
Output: 1400 rpm
